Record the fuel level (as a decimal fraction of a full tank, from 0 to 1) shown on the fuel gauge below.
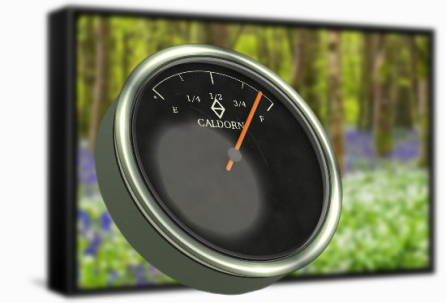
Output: 0.875
